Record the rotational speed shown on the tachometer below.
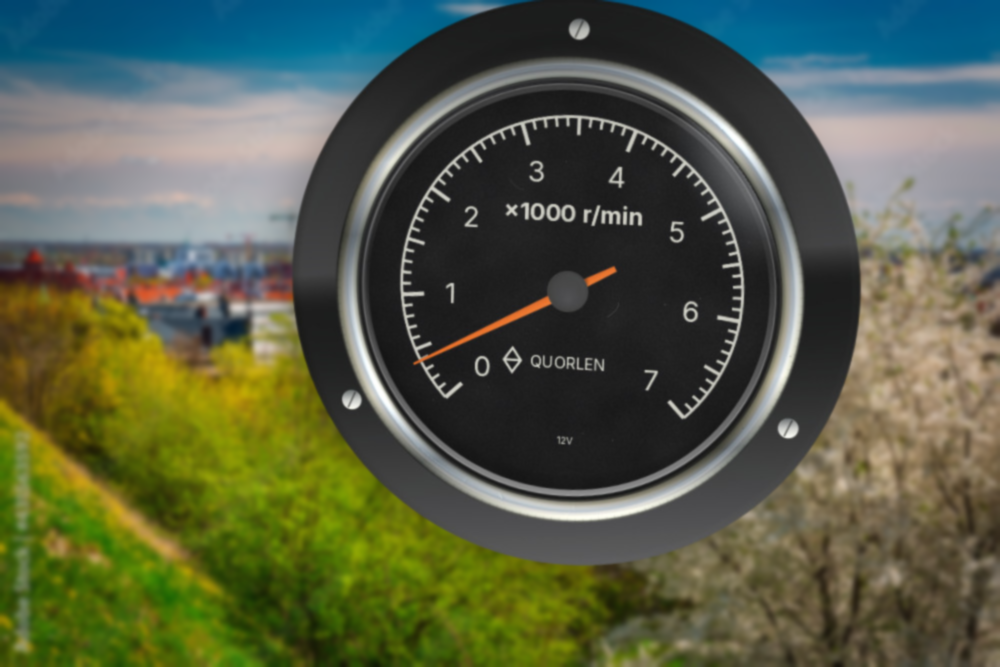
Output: 400 rpm
